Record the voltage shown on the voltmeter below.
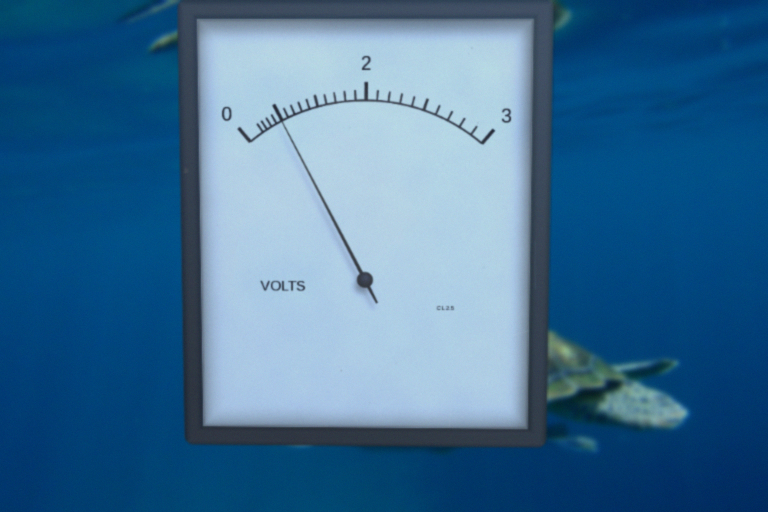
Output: 1 V
